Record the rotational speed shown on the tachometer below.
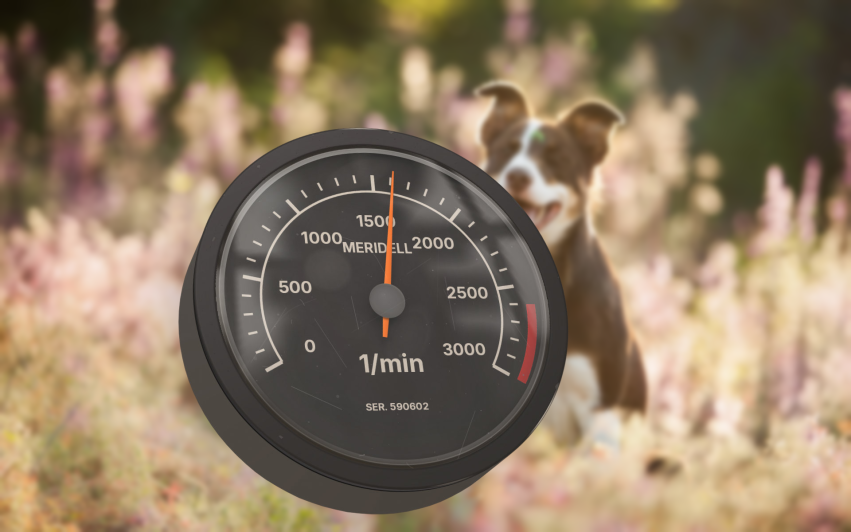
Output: 1600 rpm
